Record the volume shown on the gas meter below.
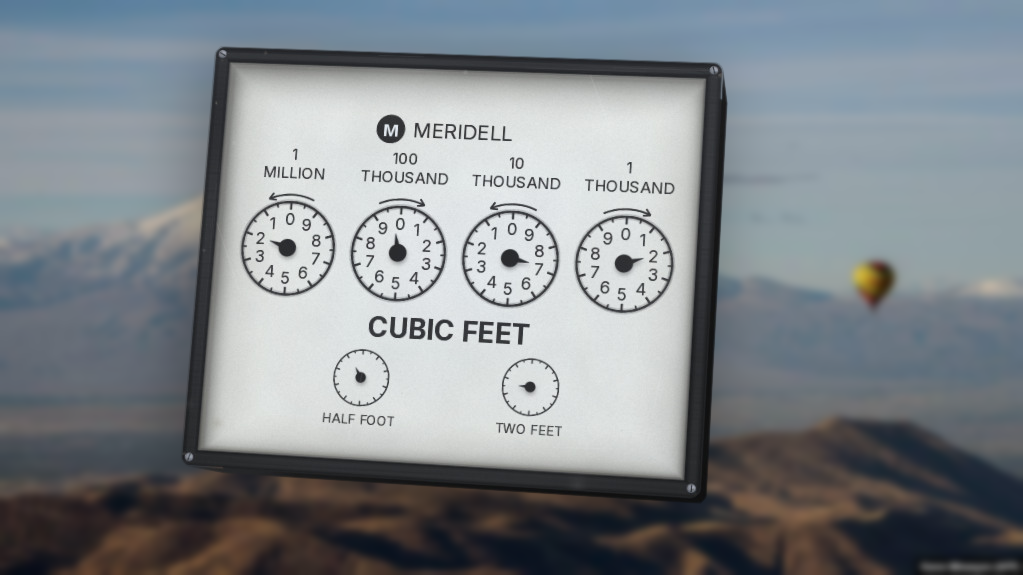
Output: 197200 ft³
